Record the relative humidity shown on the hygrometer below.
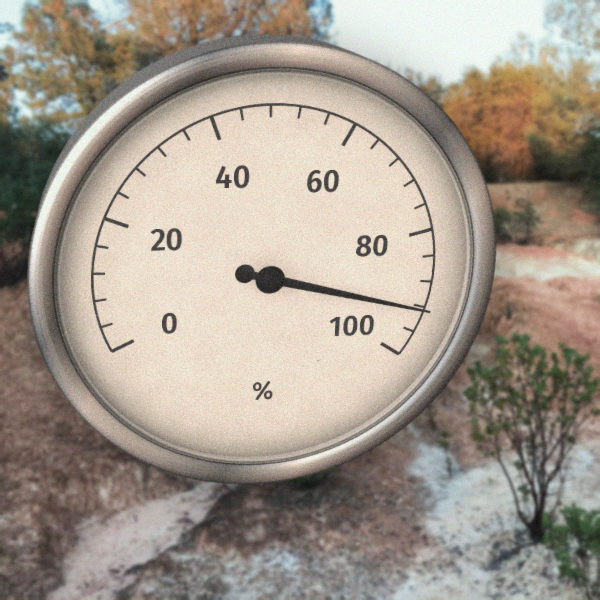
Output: 92 %
